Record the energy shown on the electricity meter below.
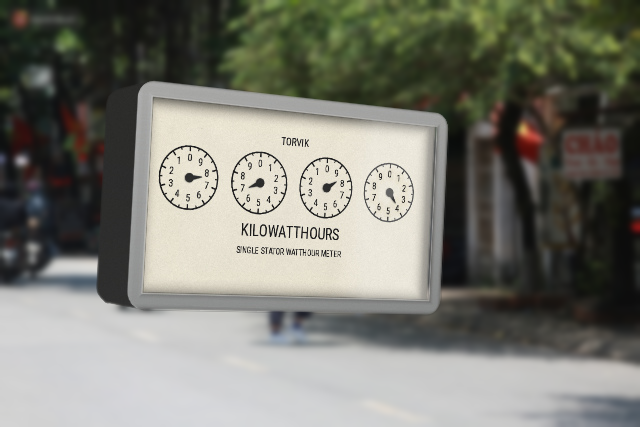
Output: 7684 kWh
